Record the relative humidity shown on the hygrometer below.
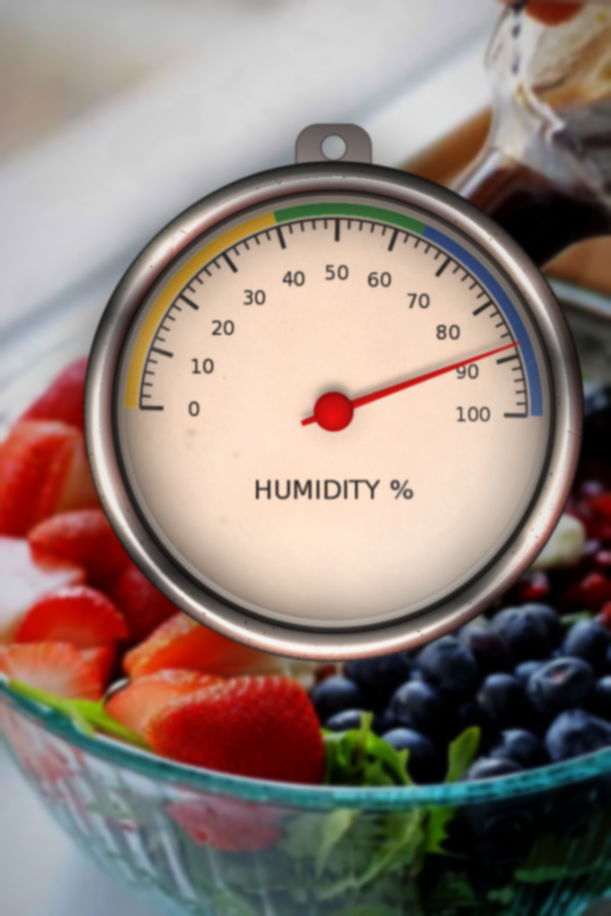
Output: 88 %
